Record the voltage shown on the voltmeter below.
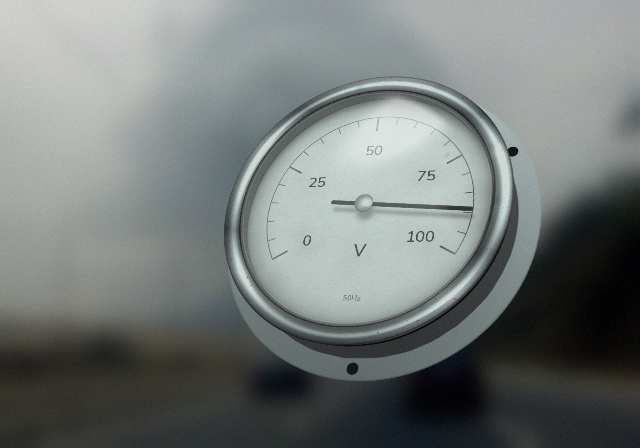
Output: 90 V
